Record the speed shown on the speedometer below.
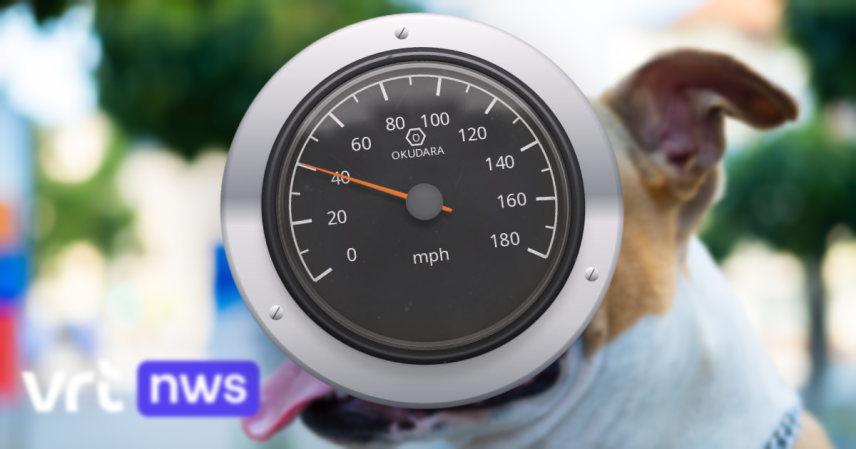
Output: 40 mph
